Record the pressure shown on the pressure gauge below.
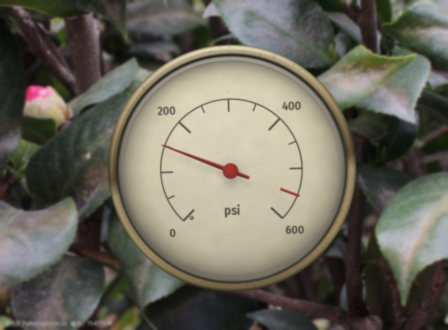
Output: 150 psi
